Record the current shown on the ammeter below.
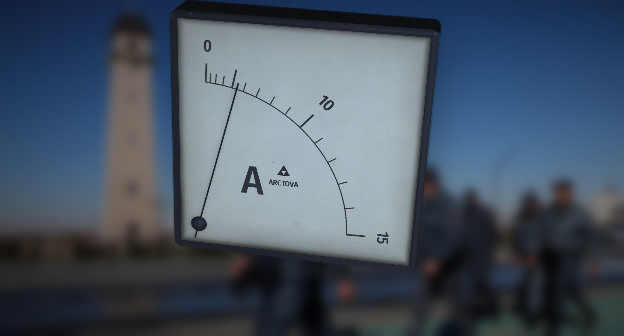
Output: 5.5 A
